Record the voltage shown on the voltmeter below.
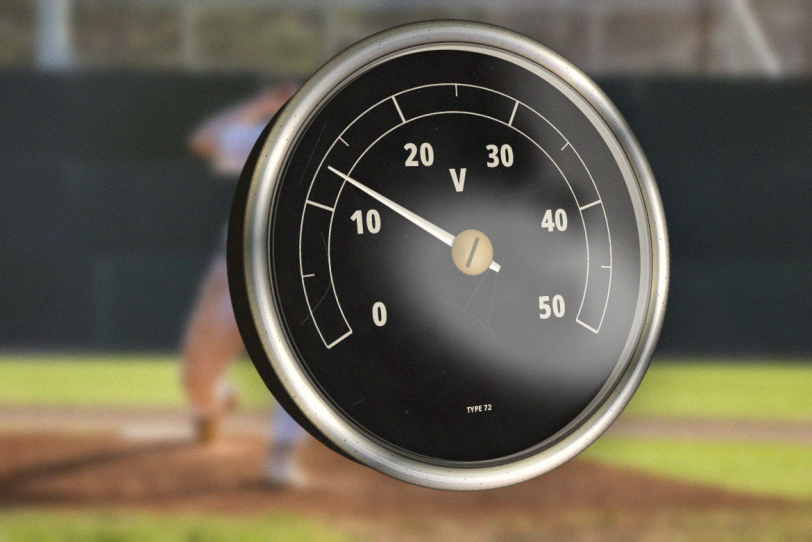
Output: 12.5 V
